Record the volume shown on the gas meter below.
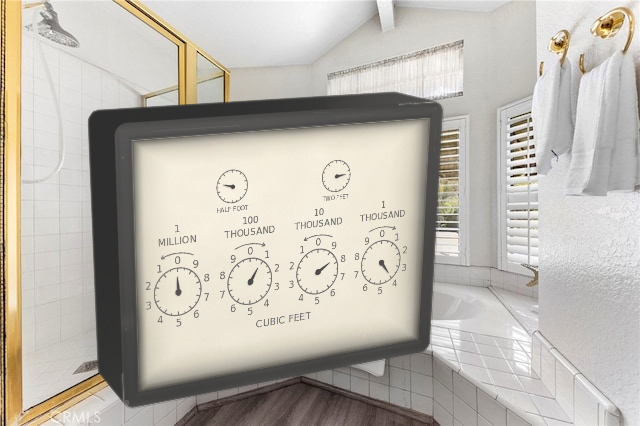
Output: 8400 ft³
